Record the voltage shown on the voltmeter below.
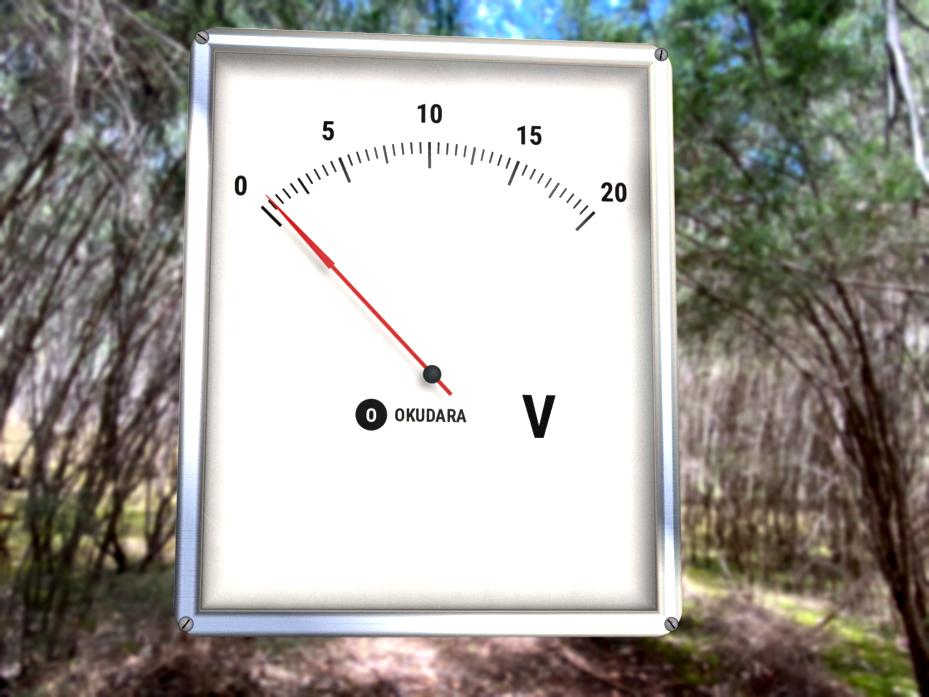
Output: 0.5 V
